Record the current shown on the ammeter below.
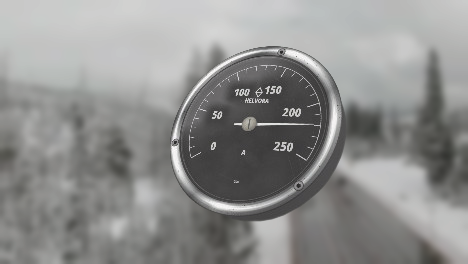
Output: 220 A
